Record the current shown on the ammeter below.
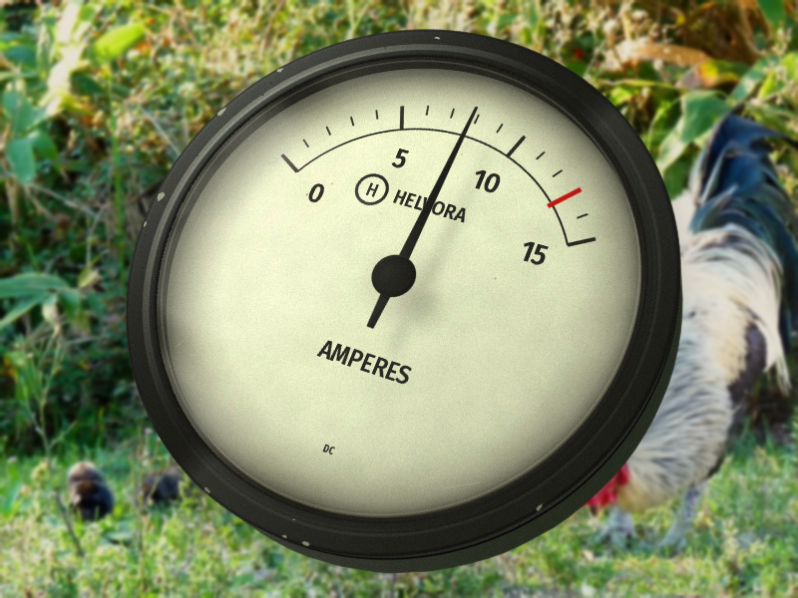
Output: 8 A
